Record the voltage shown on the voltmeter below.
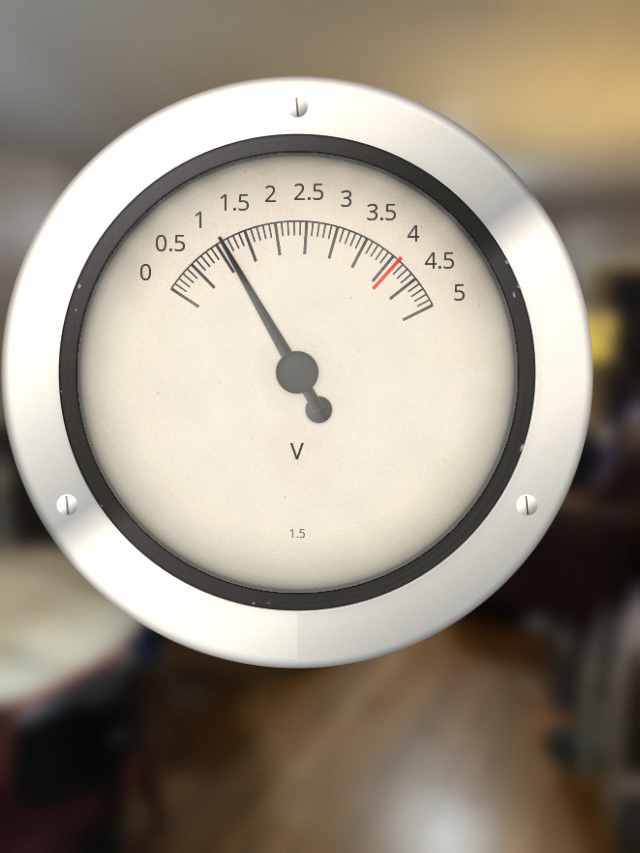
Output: 1.1 V
